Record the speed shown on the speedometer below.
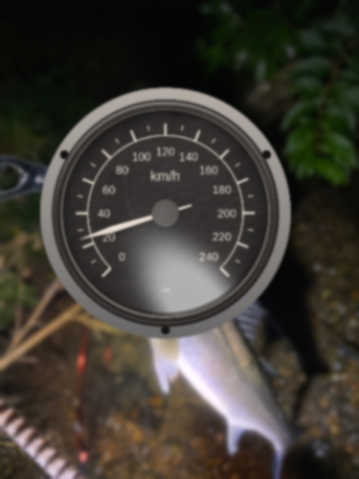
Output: 25 km/h
